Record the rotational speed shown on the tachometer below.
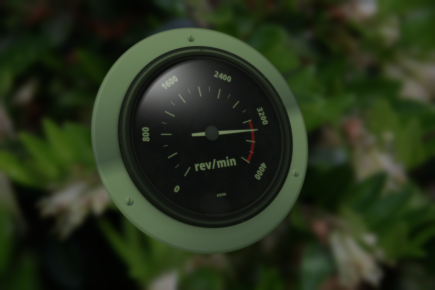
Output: 3400 rpm
